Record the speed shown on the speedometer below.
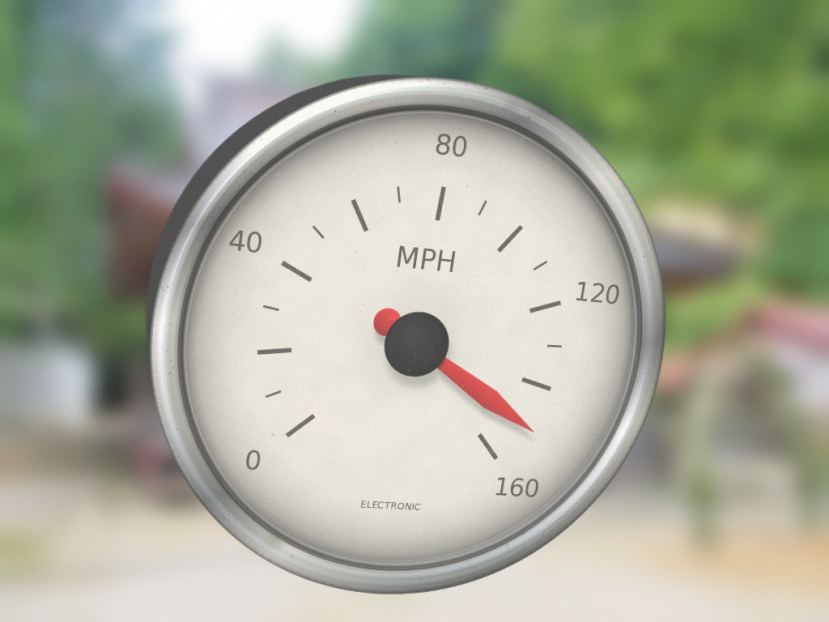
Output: 150 mph
